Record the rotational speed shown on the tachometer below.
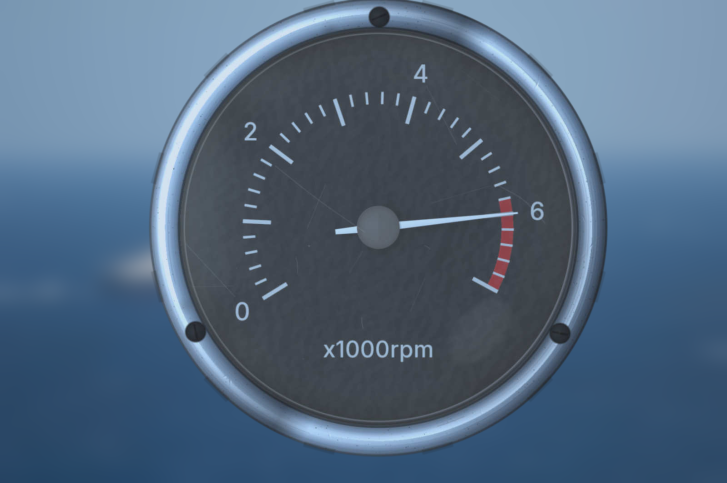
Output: 6000 rpm
